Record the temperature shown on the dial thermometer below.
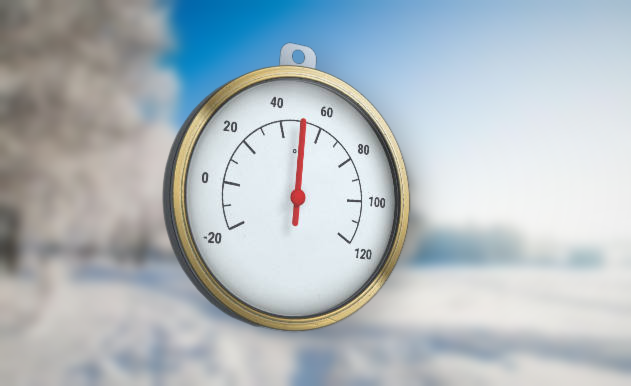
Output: 50 °F
